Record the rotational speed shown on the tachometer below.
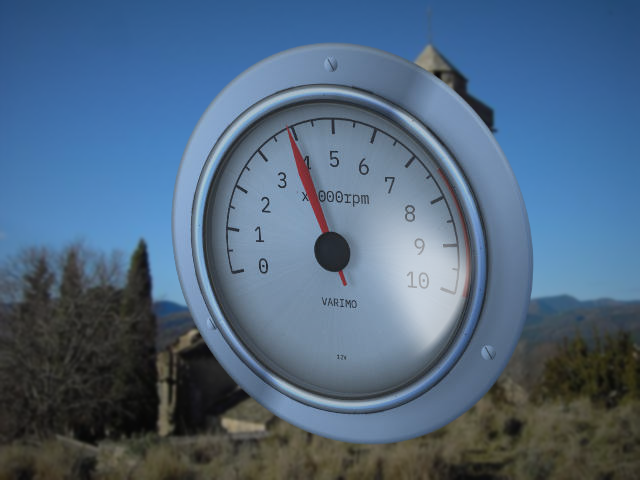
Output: 4000 rpm
